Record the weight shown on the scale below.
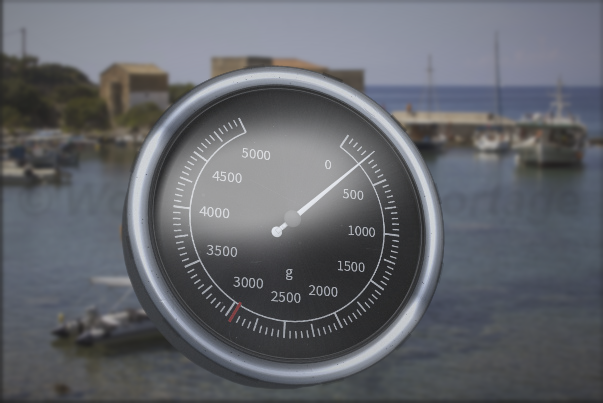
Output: 250 g
